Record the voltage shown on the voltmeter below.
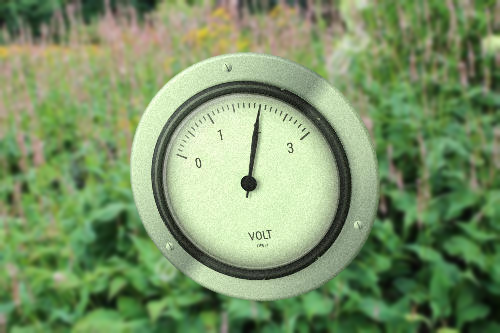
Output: 2 V
